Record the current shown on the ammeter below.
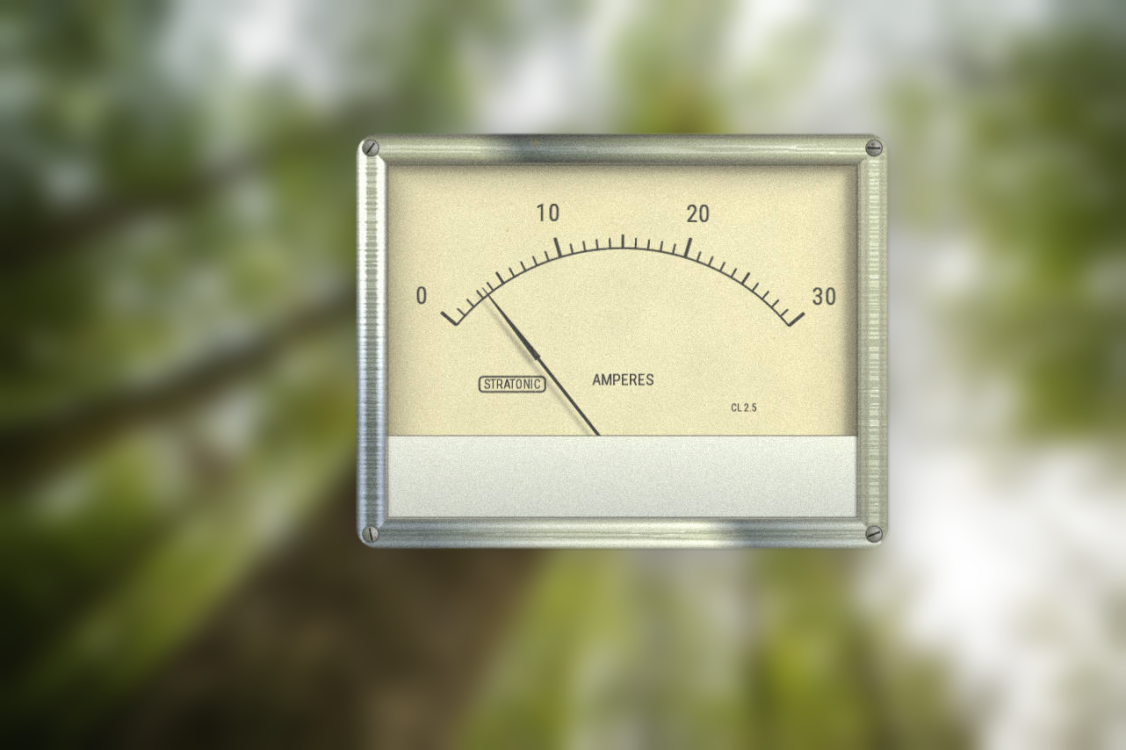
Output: 3.5 A
